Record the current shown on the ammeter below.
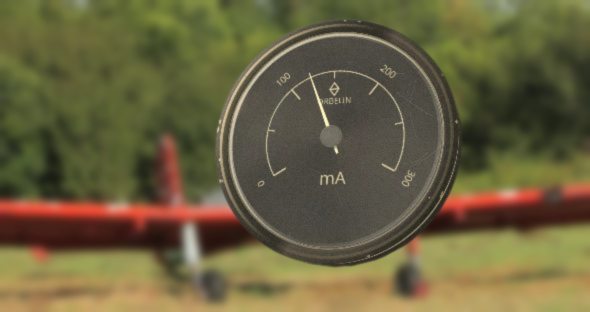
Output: 125 mA
